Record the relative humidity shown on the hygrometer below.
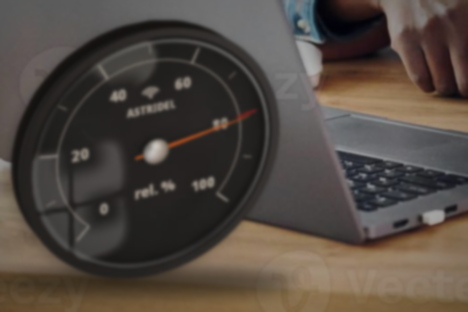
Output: 80 %
